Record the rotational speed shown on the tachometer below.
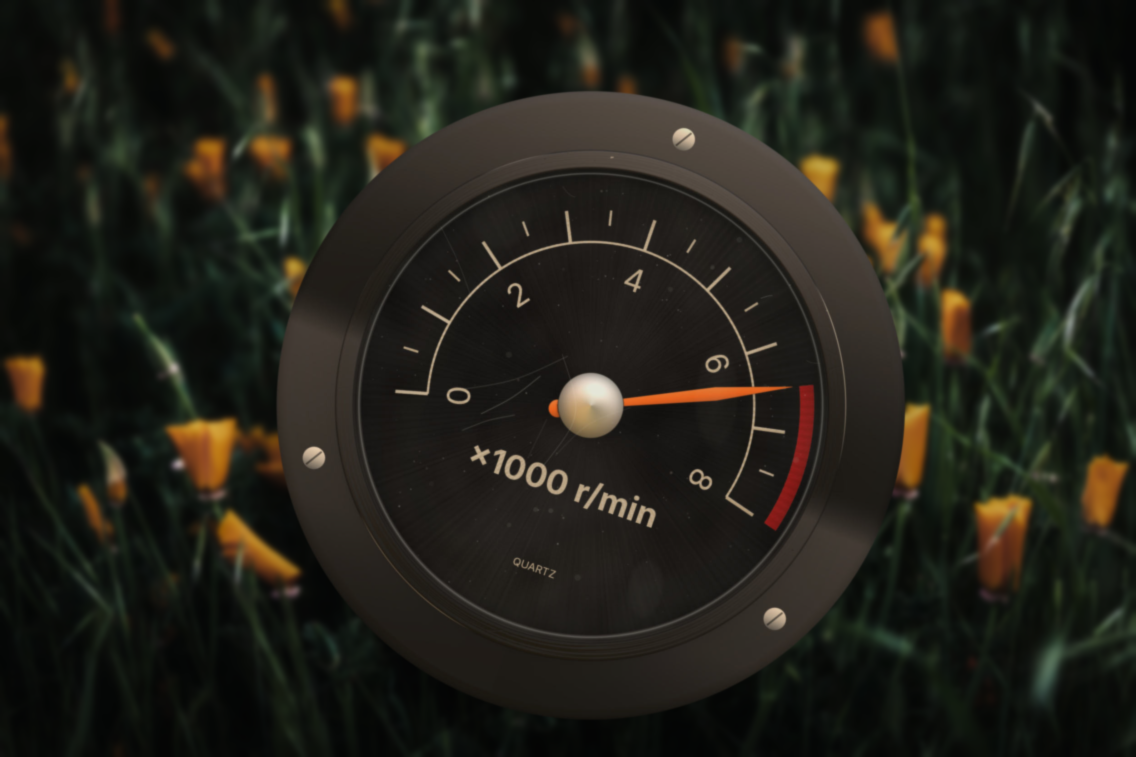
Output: 6500 rpm
